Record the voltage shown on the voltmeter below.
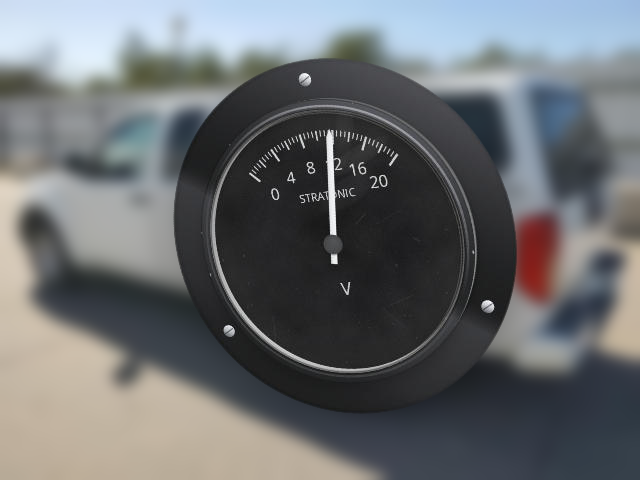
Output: 12 V
